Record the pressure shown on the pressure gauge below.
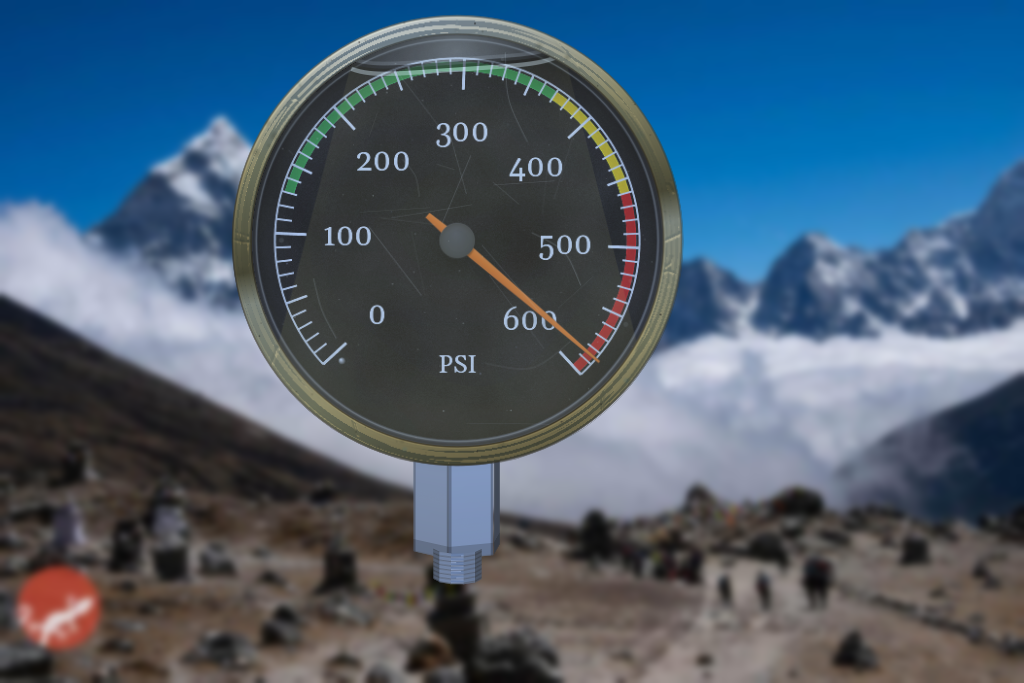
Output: 585 psi
